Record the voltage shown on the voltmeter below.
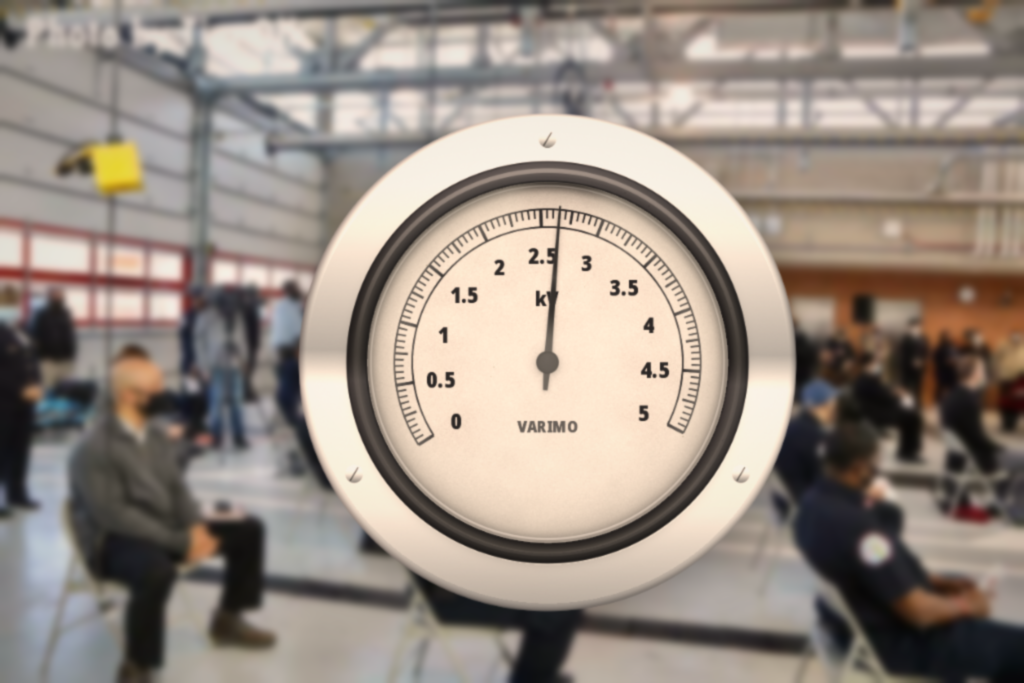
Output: 2.65 kV
